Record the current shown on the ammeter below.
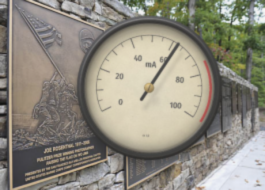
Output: 62.5 mA
